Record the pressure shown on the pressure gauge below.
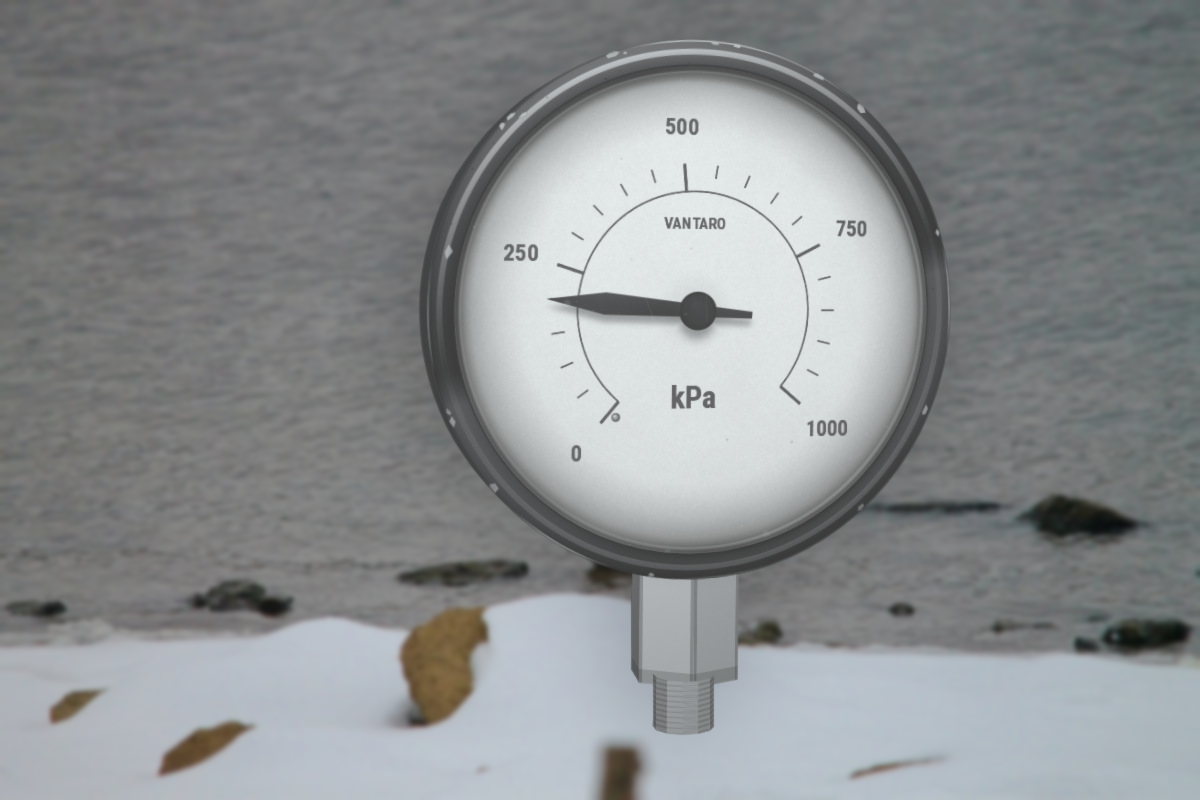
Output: 200 kPa
